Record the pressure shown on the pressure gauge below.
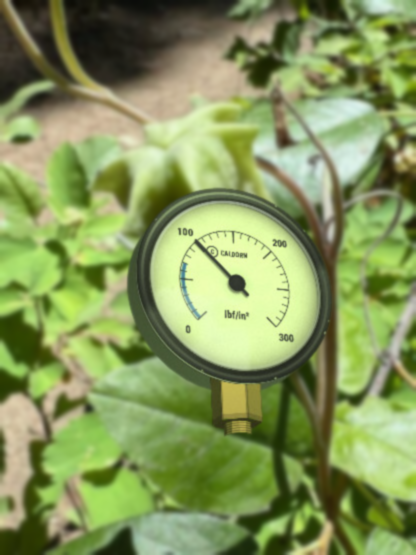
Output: 100 psi
